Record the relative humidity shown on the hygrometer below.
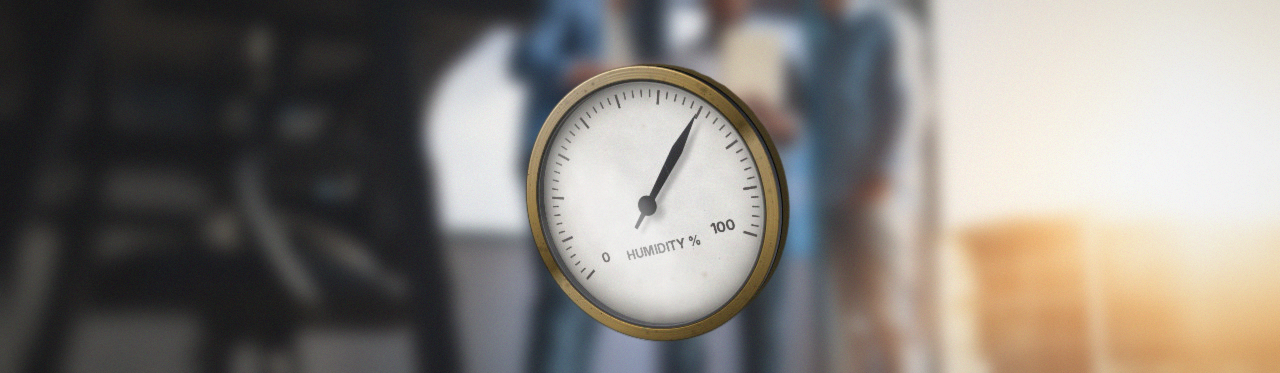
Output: 70 %
